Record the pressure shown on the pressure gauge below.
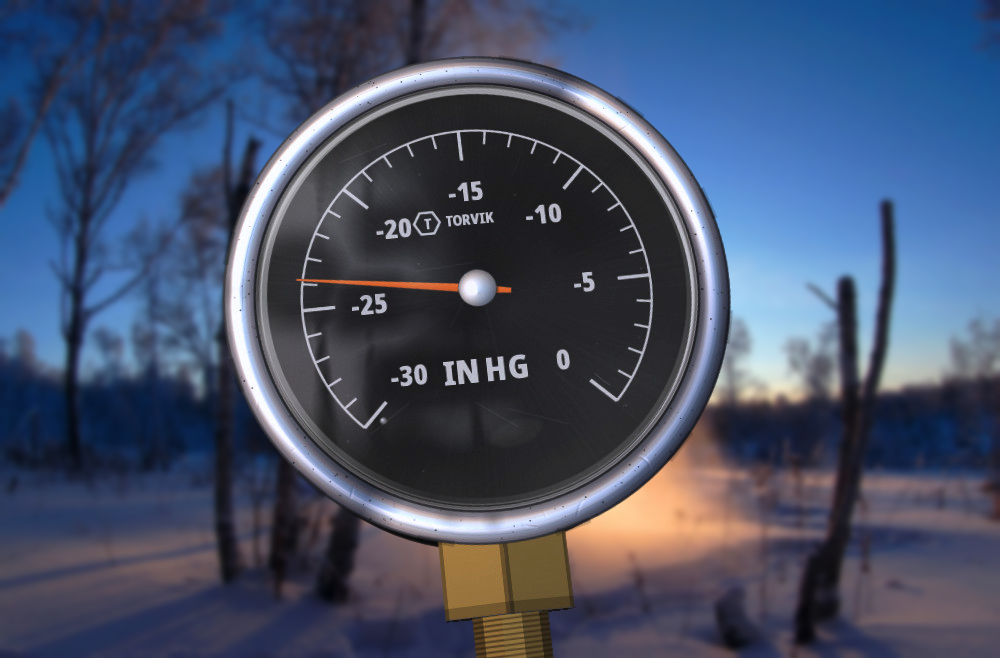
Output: -24 inHg
